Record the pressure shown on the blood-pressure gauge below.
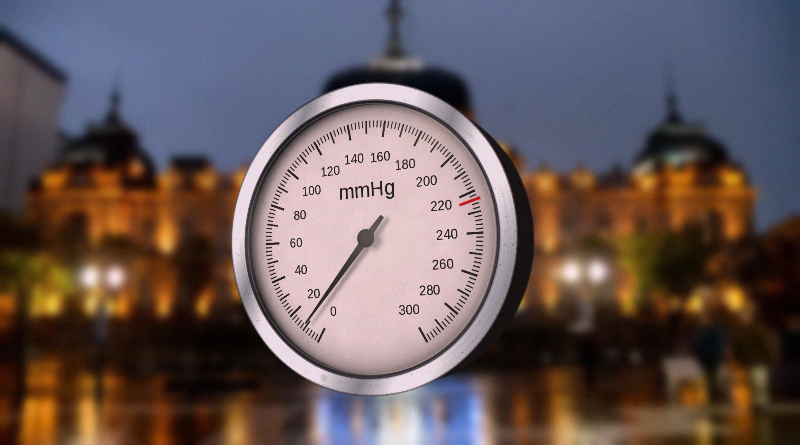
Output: 10 mmHg
